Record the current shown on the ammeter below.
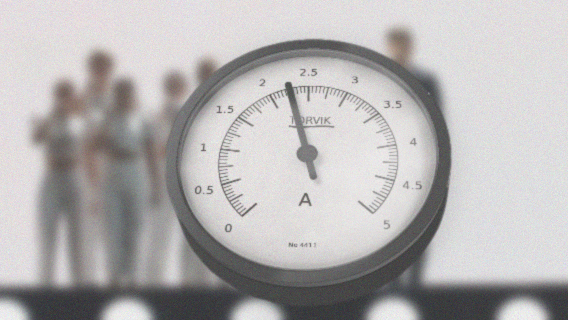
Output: 2.25 A
